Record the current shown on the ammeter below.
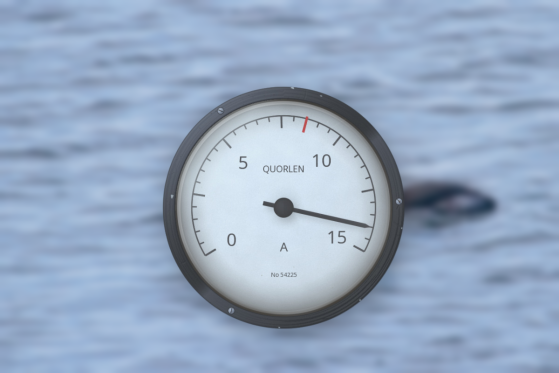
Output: 14 A
